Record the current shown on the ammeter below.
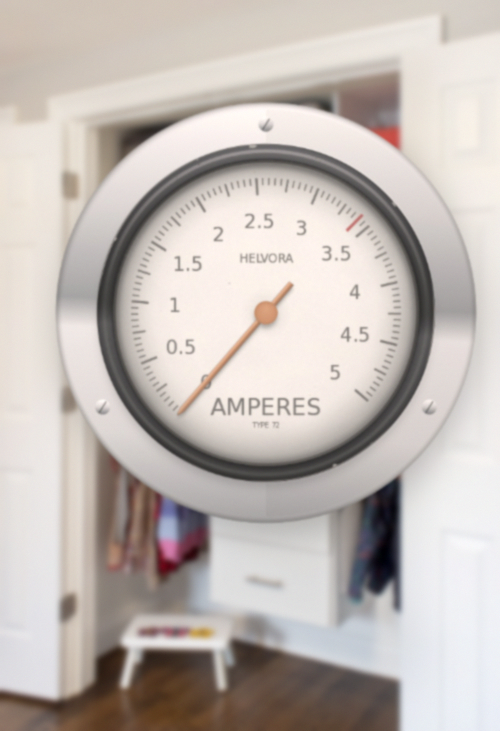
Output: 0 A
